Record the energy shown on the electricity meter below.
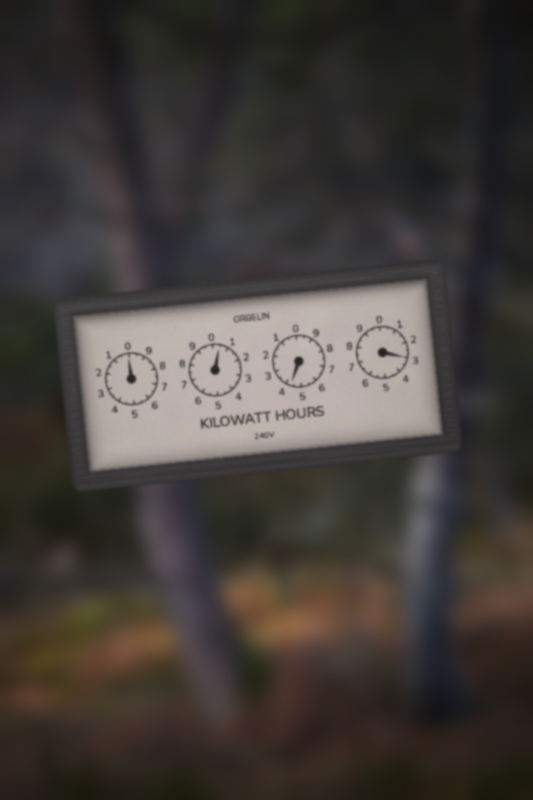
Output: 43 kWh
